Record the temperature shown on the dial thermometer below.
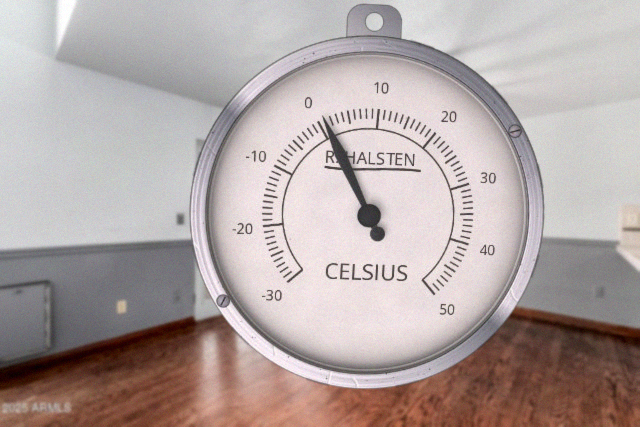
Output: 1 °C
